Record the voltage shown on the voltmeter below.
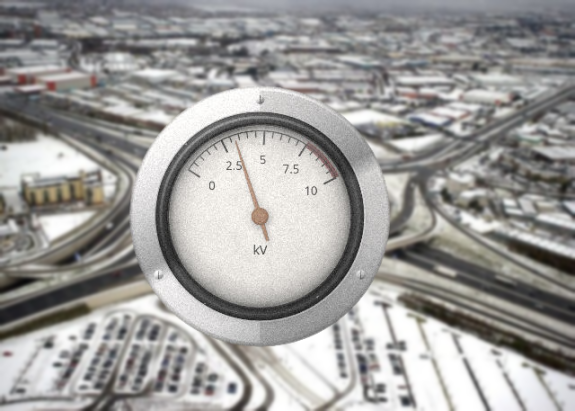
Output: 3.25 kV
